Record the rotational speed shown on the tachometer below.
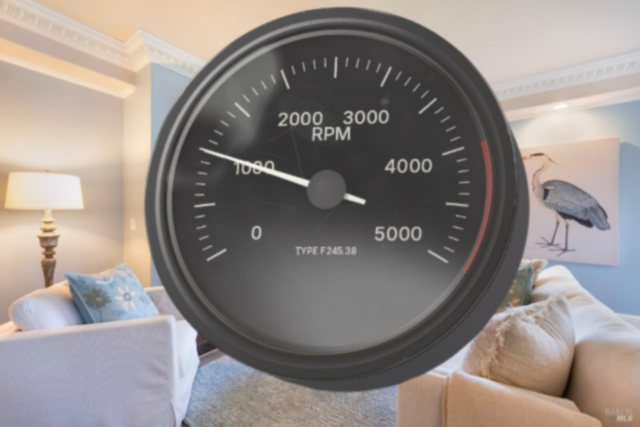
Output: 1000 rpm
